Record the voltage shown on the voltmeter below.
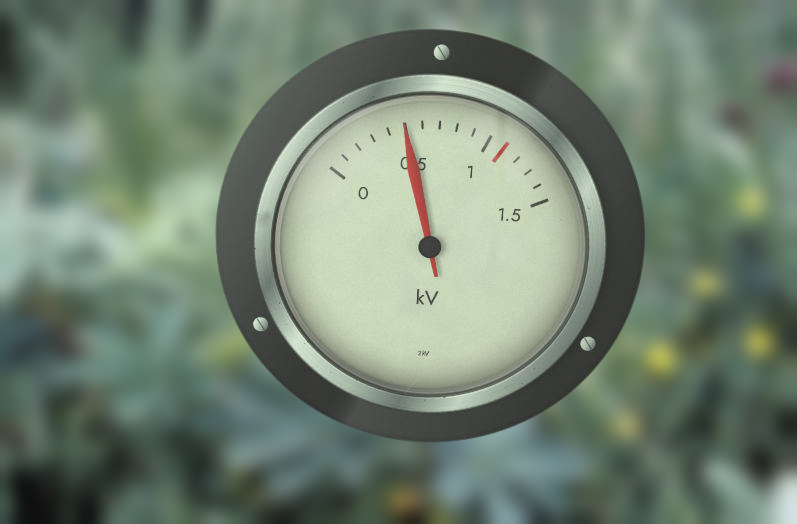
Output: 0.5 kV
